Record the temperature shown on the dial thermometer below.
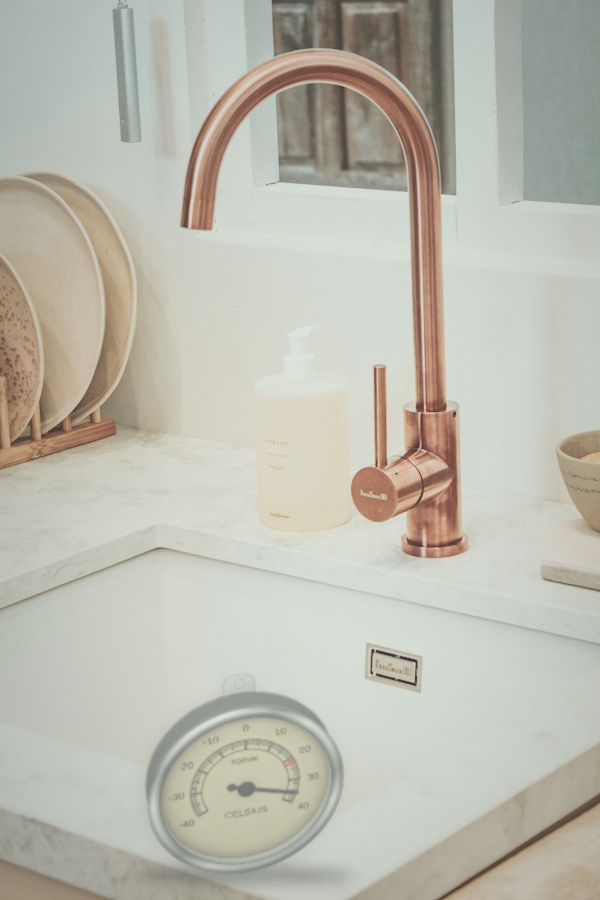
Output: 35 °C
